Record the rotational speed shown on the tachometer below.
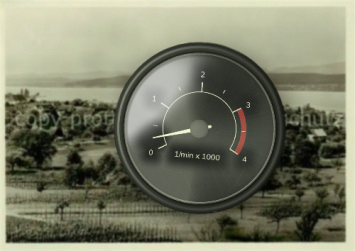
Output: 250 rpm
